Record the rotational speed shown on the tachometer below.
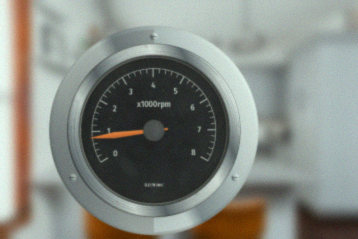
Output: 800 rpm
